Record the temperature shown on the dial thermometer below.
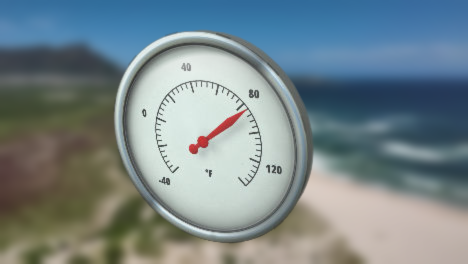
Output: 84 °F
